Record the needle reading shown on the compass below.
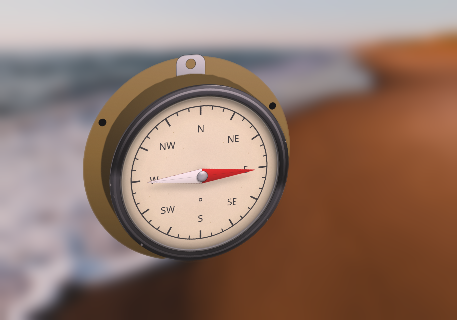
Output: 90 °
